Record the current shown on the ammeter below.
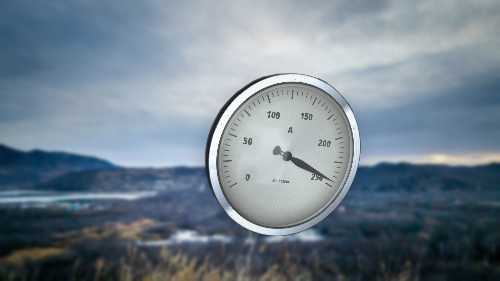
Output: 245 A
